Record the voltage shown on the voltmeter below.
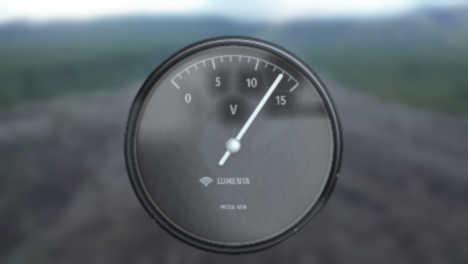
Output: 13 V
